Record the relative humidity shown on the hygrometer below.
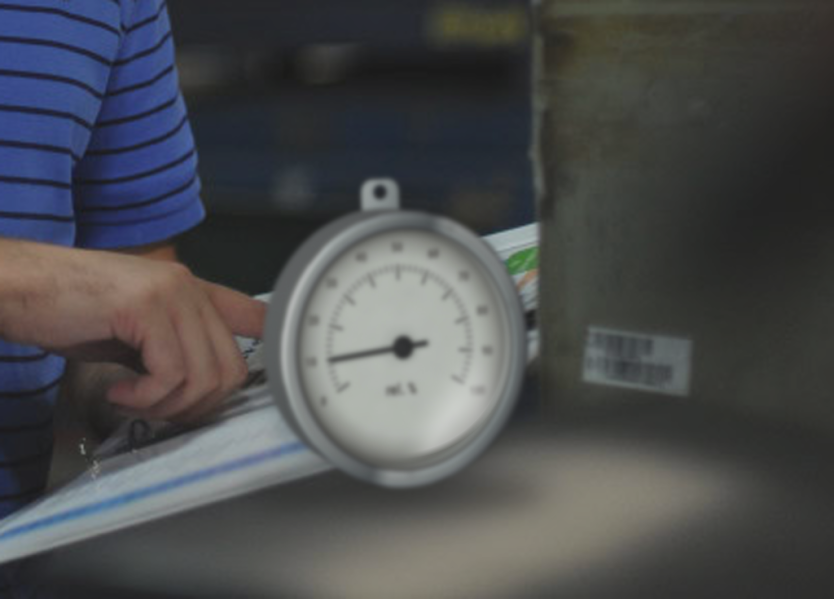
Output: 10 %
